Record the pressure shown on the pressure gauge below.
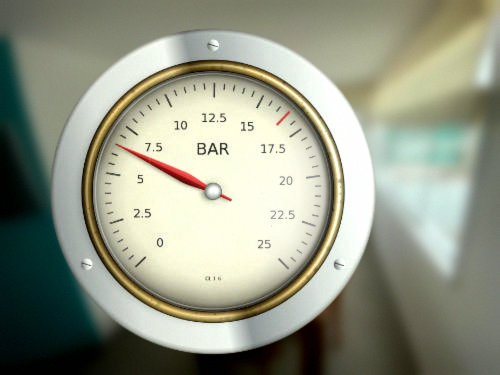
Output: 6.5 bar
